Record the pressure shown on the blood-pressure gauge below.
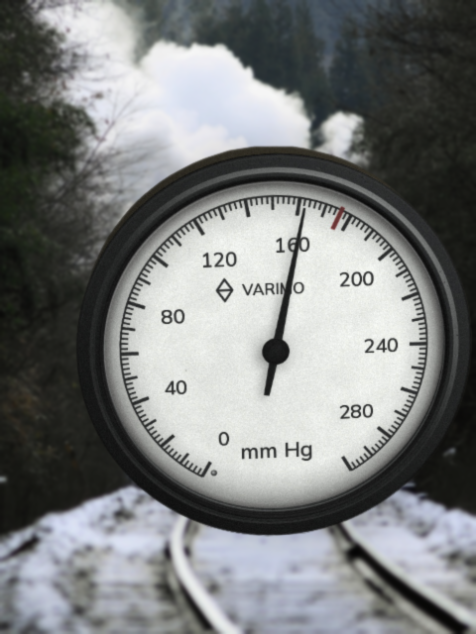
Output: 162 mmHg
